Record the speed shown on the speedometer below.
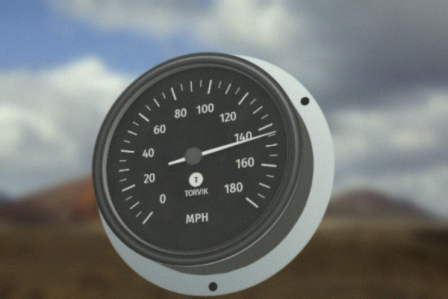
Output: 145 mph
